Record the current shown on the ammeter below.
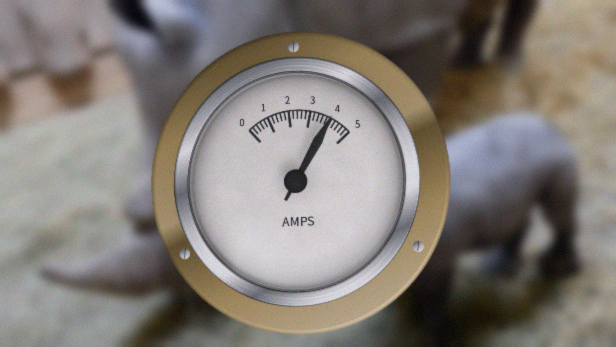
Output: 4 A
